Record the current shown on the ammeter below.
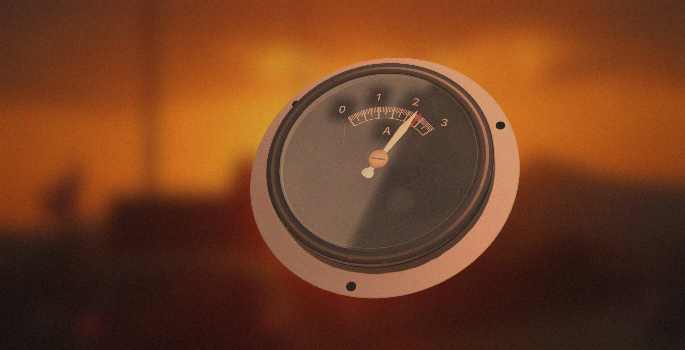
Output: 2.25 A
